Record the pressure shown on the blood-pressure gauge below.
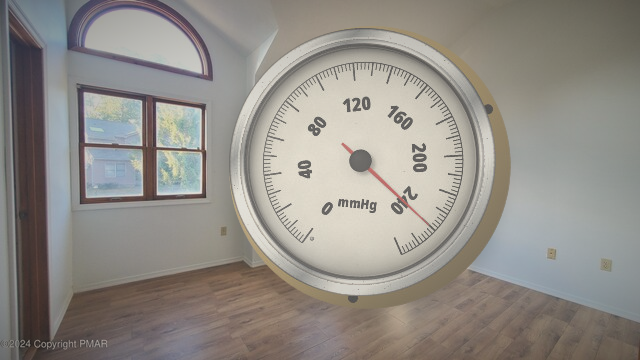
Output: 240 mmHg
